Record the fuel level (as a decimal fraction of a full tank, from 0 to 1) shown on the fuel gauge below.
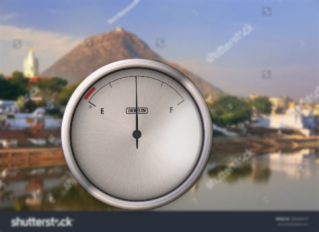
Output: 0.5
